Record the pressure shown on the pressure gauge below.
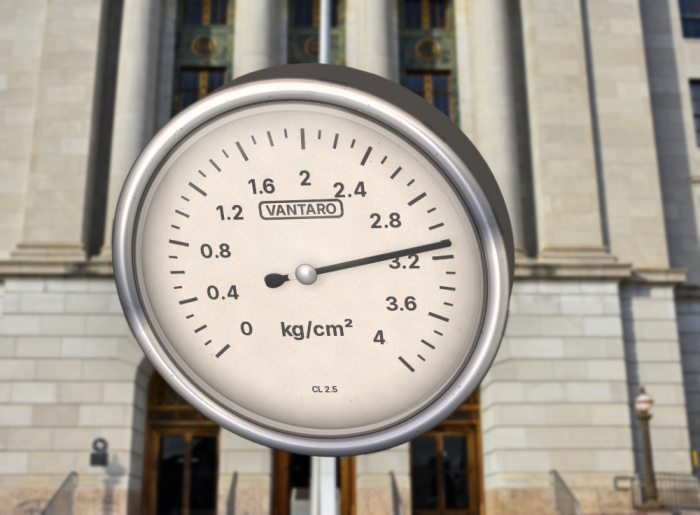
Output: 3.1 kg/cm²
